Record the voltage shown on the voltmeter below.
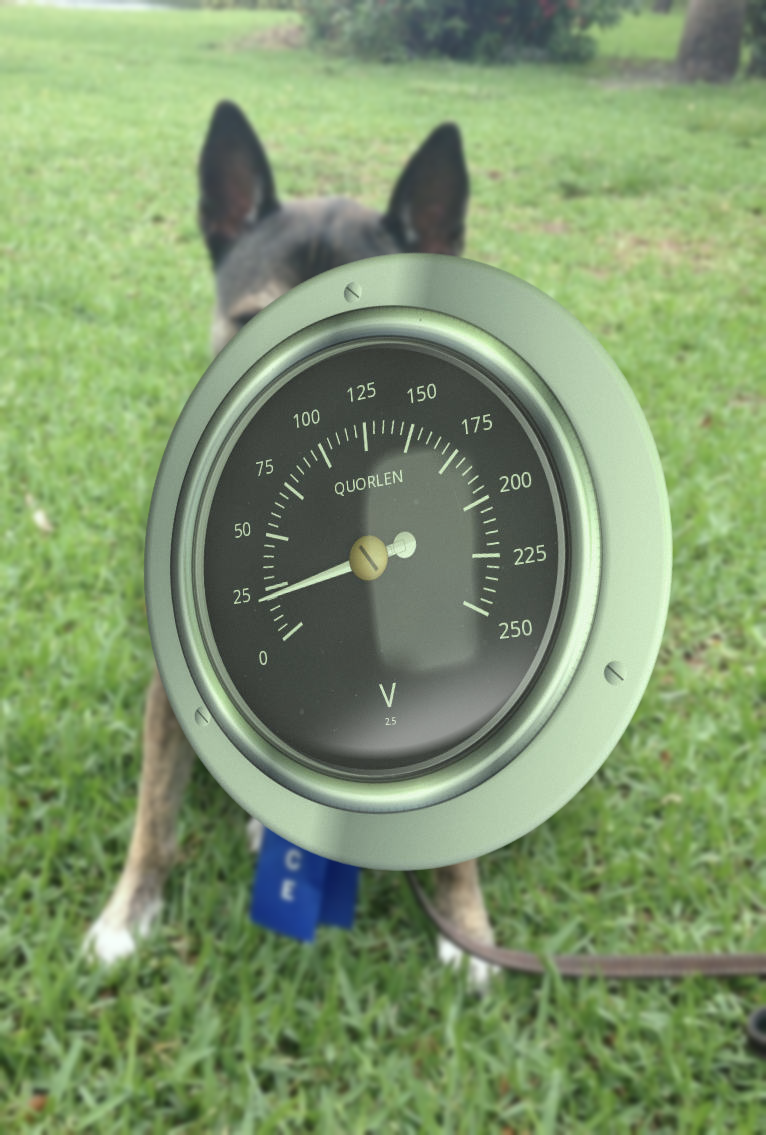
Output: 20 V
